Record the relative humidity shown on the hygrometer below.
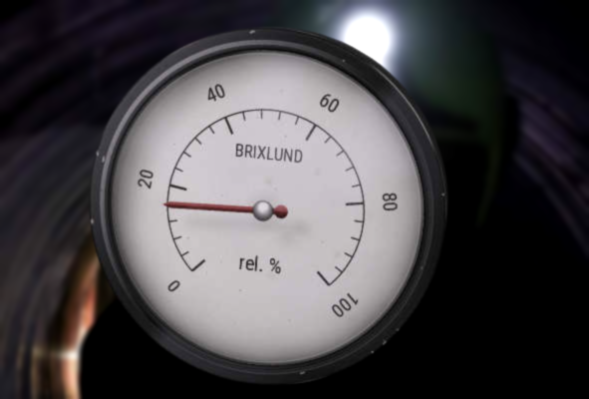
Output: 16 %
